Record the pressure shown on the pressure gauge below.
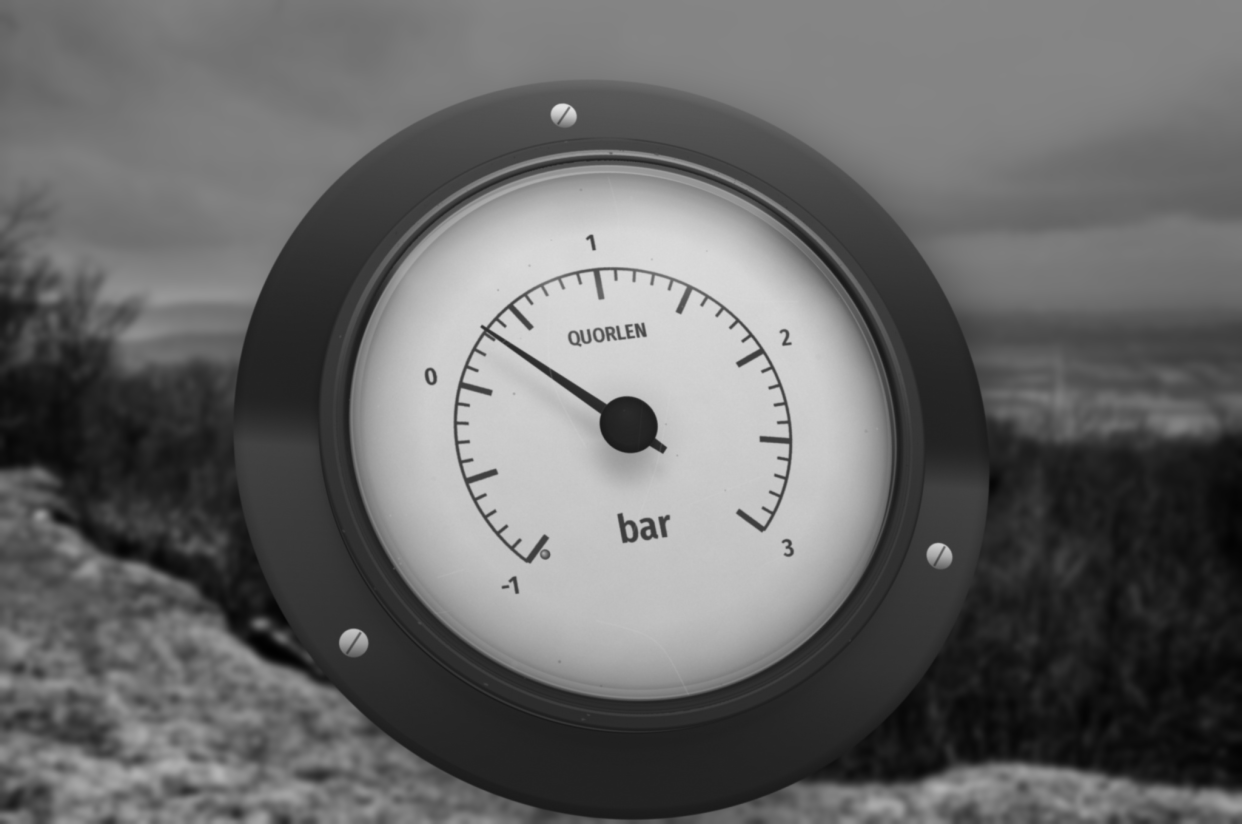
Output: 0.3 bar
